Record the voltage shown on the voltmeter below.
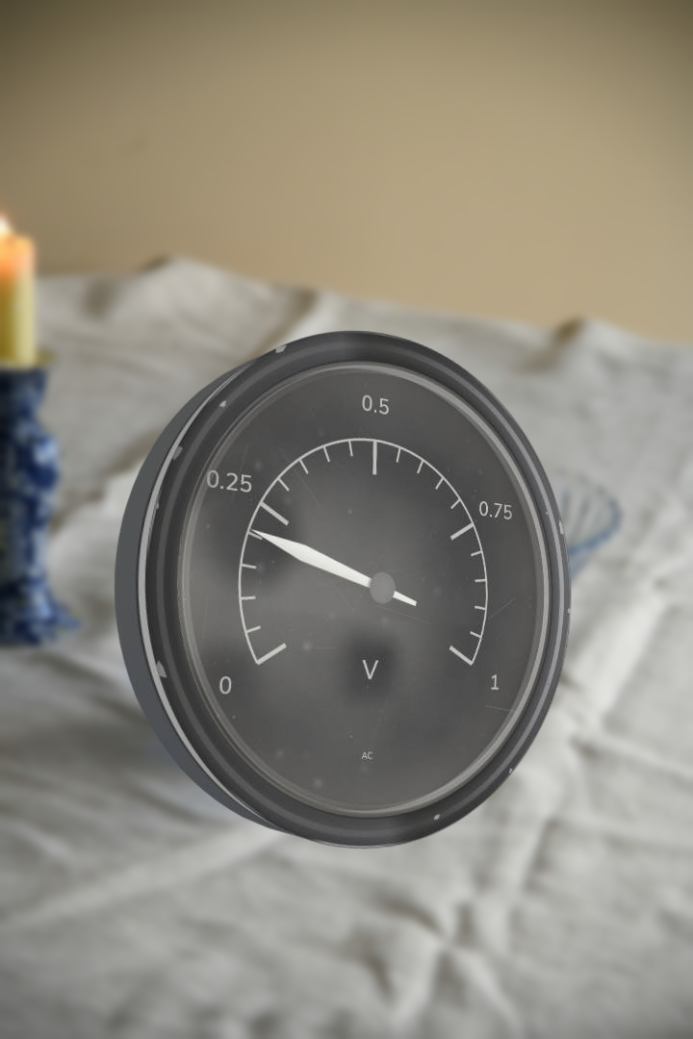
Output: 0.2 V
